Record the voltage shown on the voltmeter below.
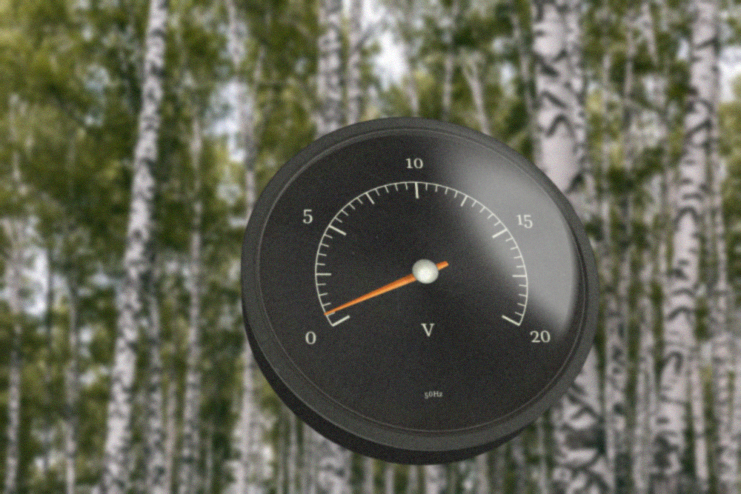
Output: 0.5 V
